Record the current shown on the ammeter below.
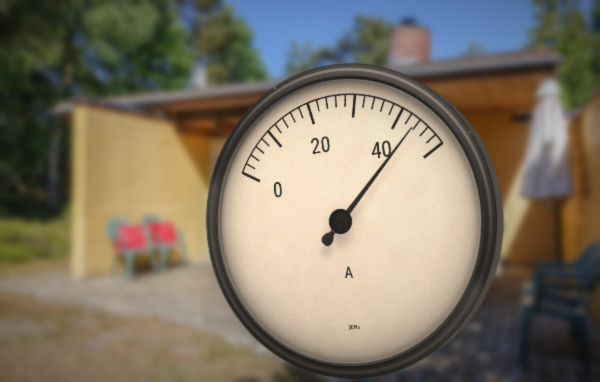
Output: 44 A
